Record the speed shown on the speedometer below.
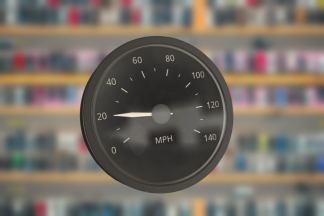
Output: 20 mph
